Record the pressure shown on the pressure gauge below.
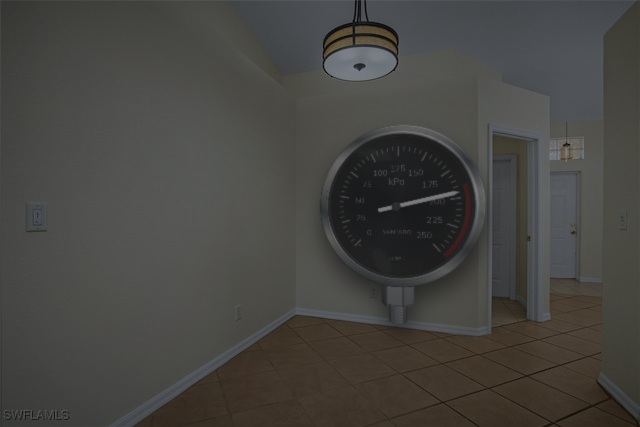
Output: 195 kPa
